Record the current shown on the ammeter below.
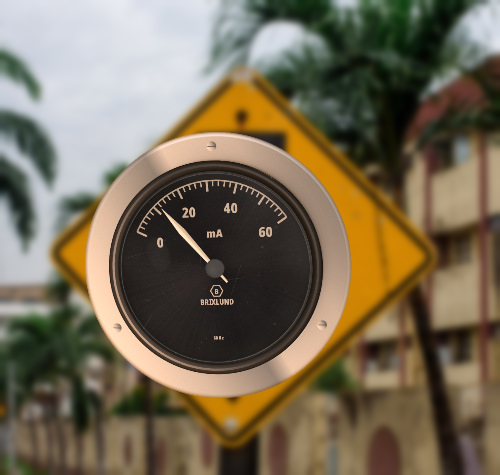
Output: 12 mA
